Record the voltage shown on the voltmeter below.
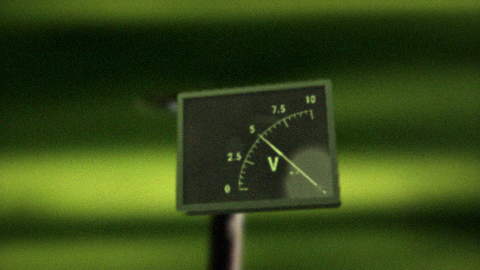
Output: 5 V
